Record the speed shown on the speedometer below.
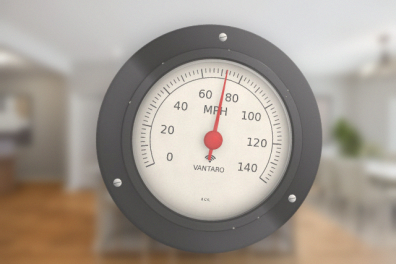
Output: 72 mph
